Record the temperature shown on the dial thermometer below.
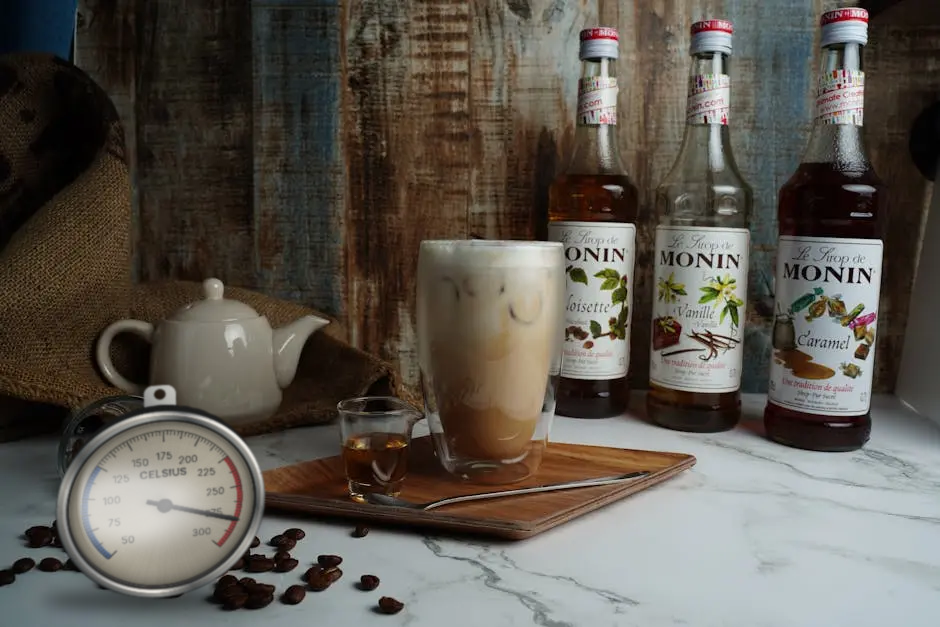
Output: 275 °C
